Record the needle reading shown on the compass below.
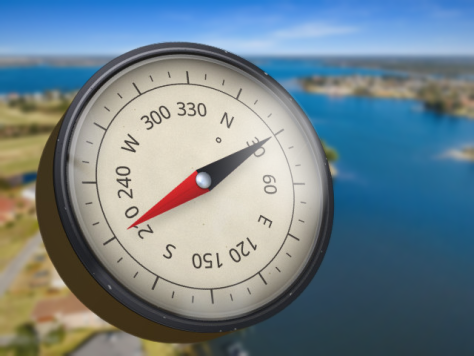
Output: 210 °
